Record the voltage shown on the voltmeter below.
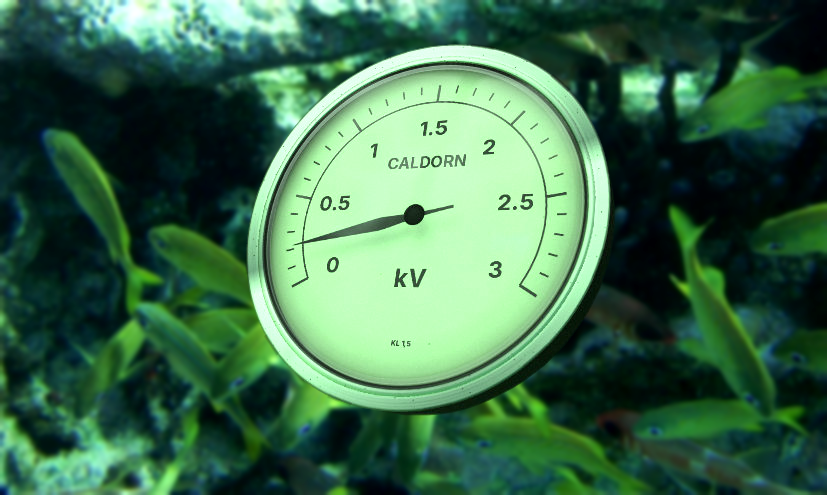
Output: 0.2 kV
